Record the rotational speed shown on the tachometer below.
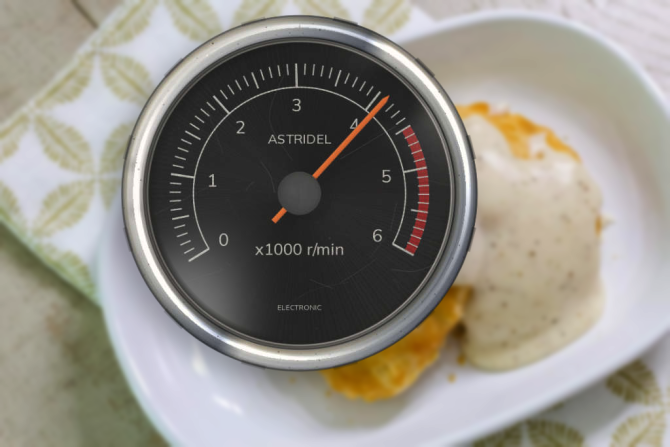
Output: 4100 rpm
